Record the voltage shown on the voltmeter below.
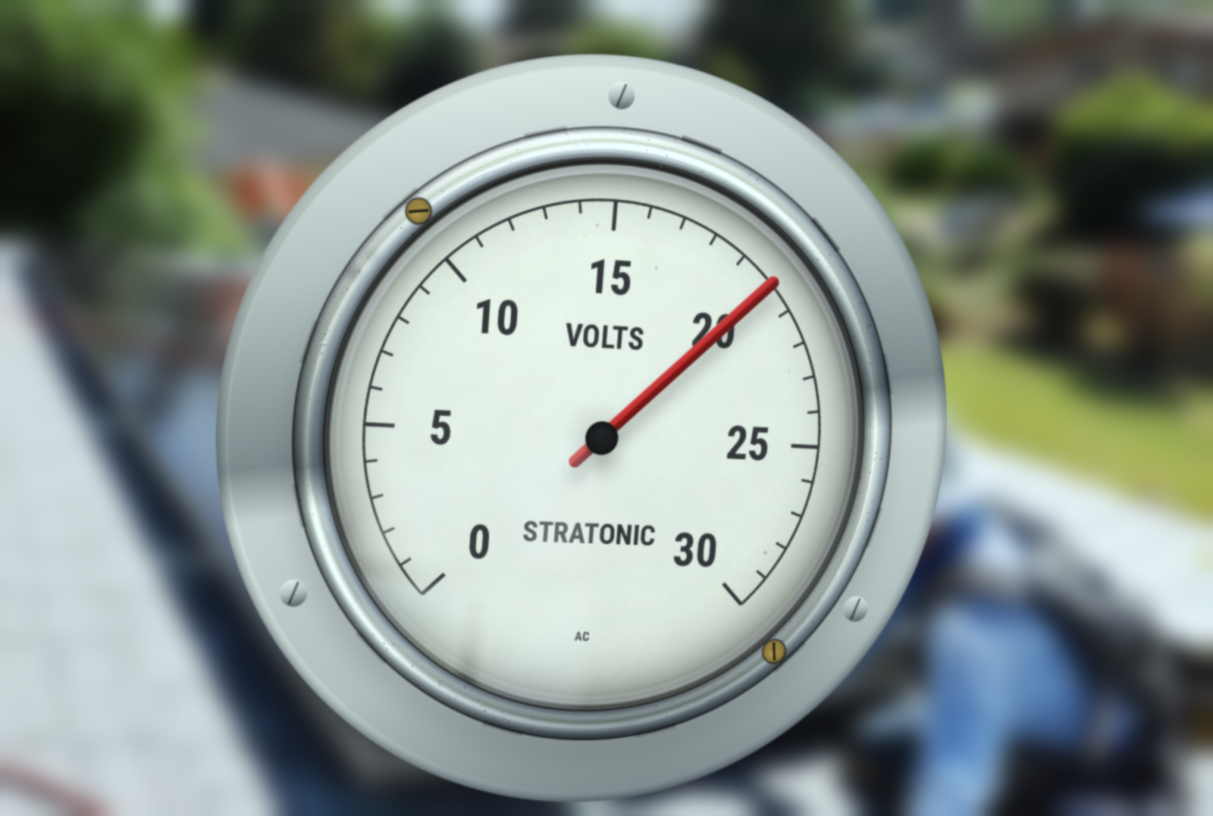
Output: 20 V
